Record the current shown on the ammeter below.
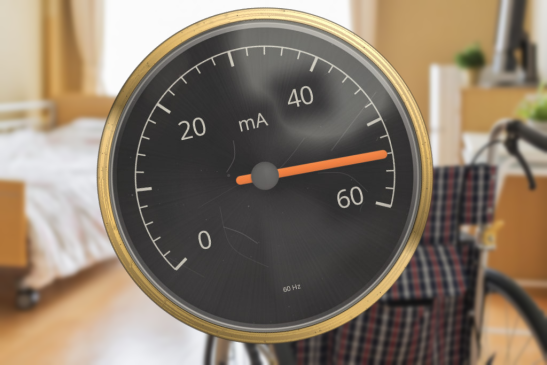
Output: 54 mA
